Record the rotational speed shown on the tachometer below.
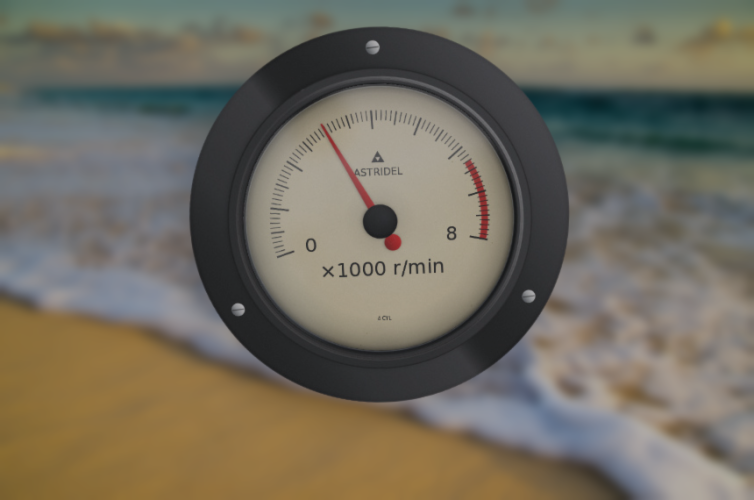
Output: 3000 rpm
